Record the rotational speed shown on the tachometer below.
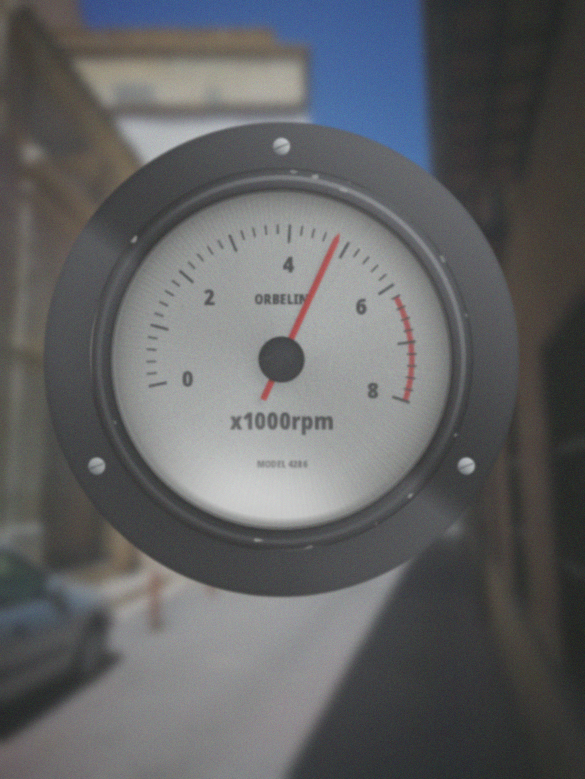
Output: 4800 rpm
